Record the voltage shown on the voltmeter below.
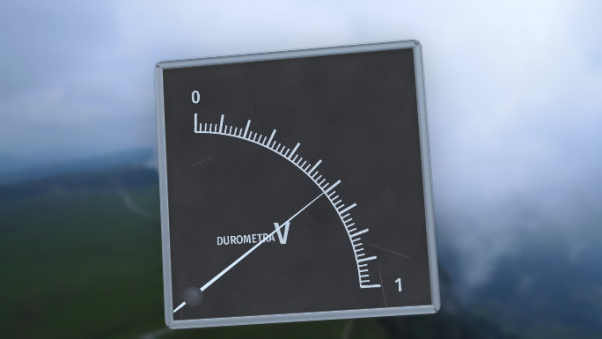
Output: 0.6 V
